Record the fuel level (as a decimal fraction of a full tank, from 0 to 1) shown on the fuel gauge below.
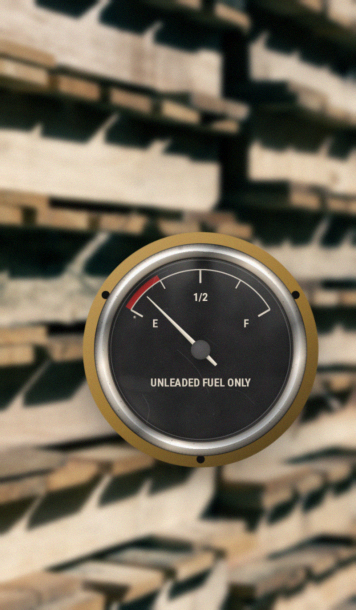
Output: 0.125
